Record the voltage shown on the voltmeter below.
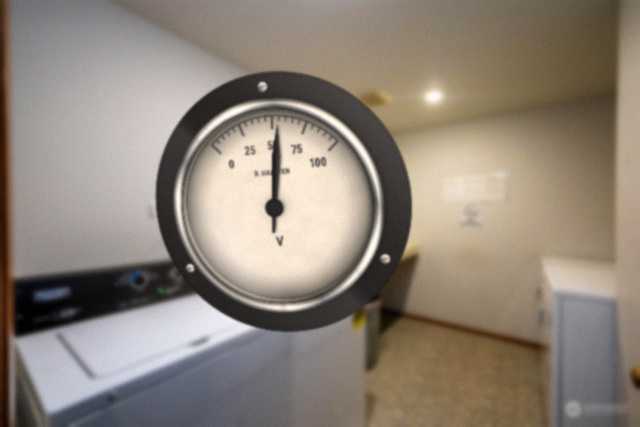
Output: 55 V
